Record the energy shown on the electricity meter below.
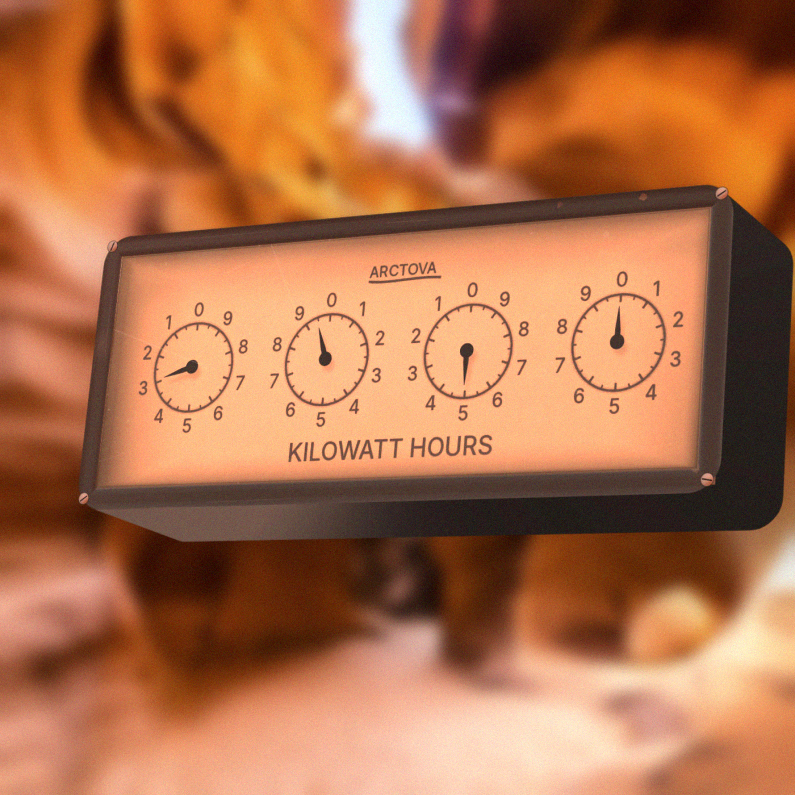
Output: 2950 kWh
